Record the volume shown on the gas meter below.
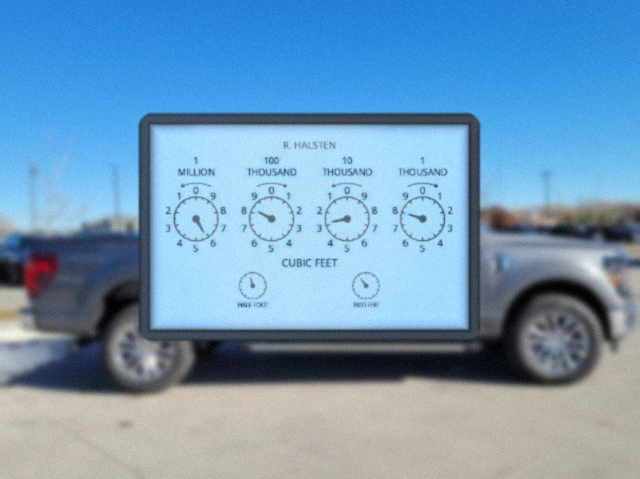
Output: 582800 ft³
